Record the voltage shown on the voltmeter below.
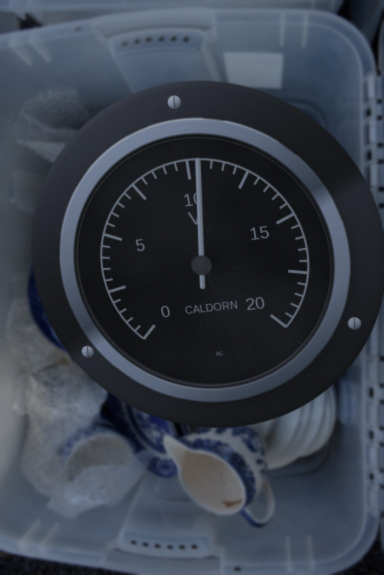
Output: 10.5 V
